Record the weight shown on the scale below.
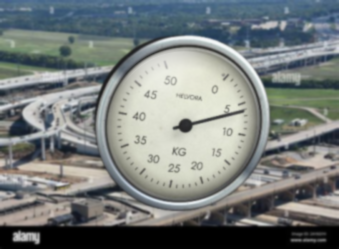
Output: 6 kg
